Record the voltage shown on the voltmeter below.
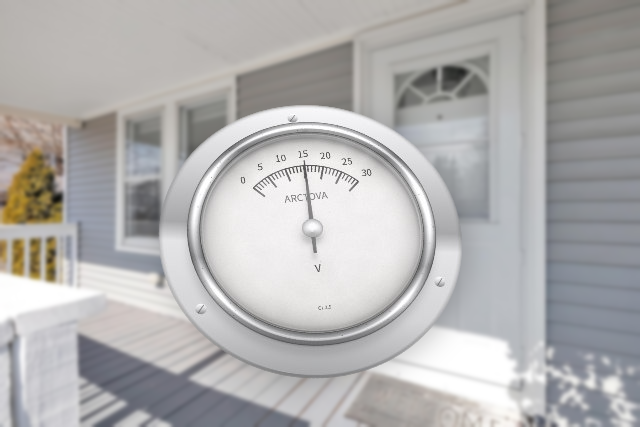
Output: 15 V
